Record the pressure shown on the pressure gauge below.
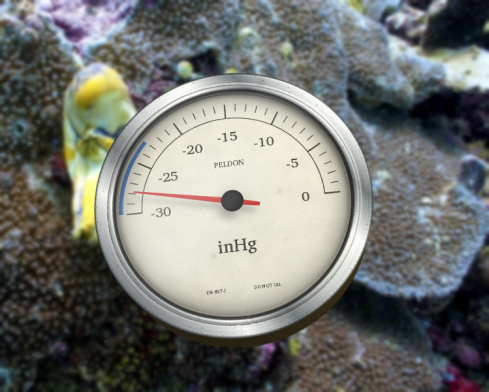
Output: -28 inHg
